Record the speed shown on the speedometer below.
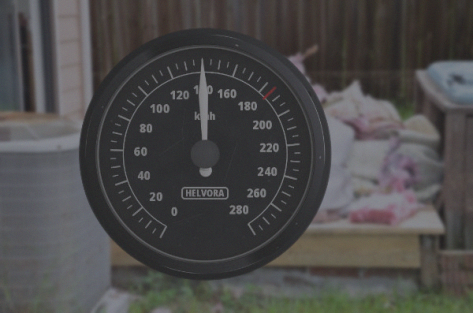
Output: 140 km/h
